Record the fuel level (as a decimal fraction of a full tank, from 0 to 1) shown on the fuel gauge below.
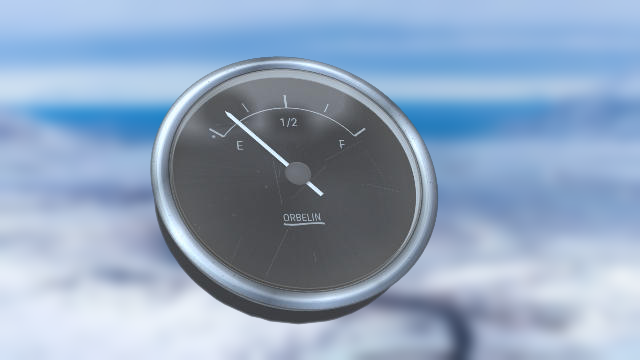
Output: 0.125
